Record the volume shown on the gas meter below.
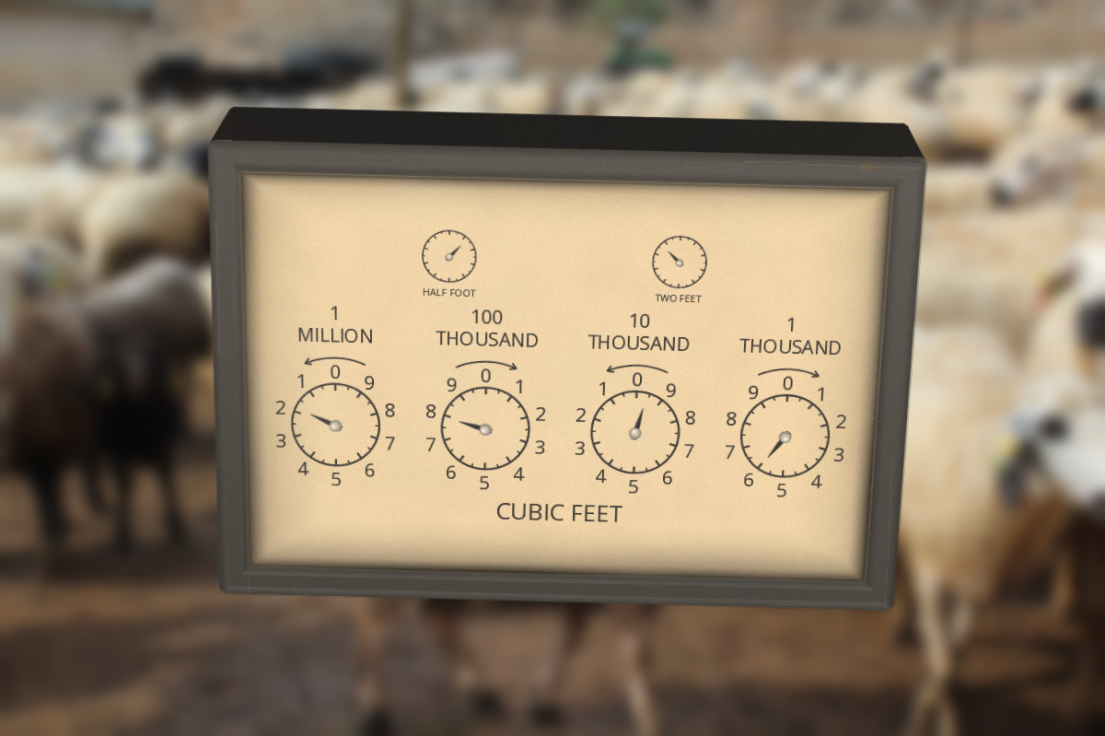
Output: 179600 ft³
